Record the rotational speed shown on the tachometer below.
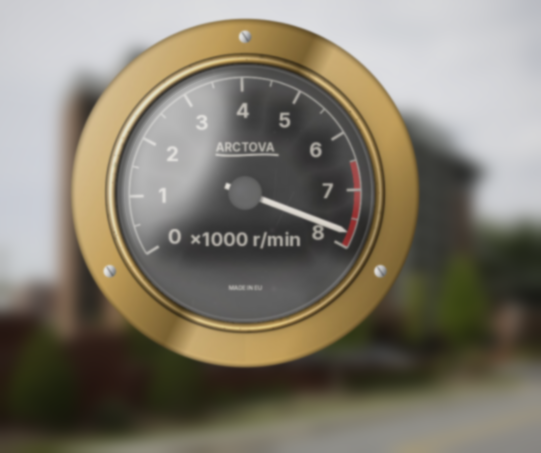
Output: 7750 rpm
